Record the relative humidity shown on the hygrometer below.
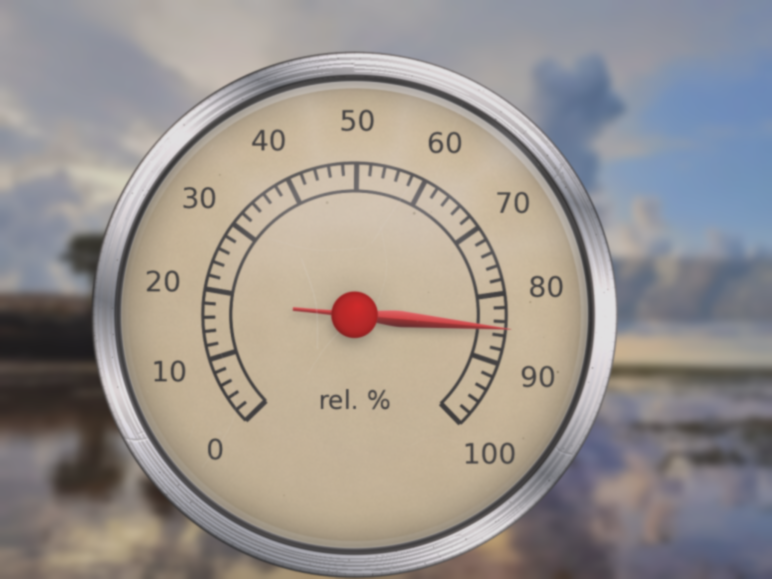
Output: 85 %
